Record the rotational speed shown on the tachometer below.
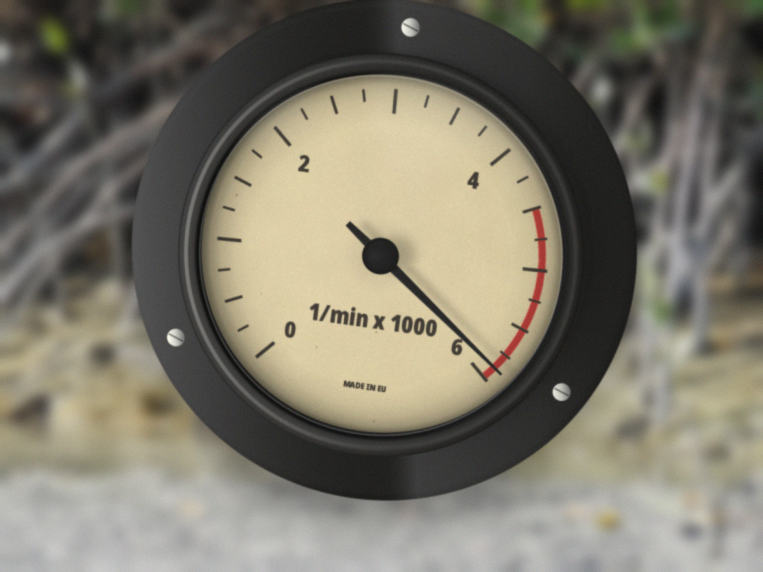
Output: 5875 rpm
